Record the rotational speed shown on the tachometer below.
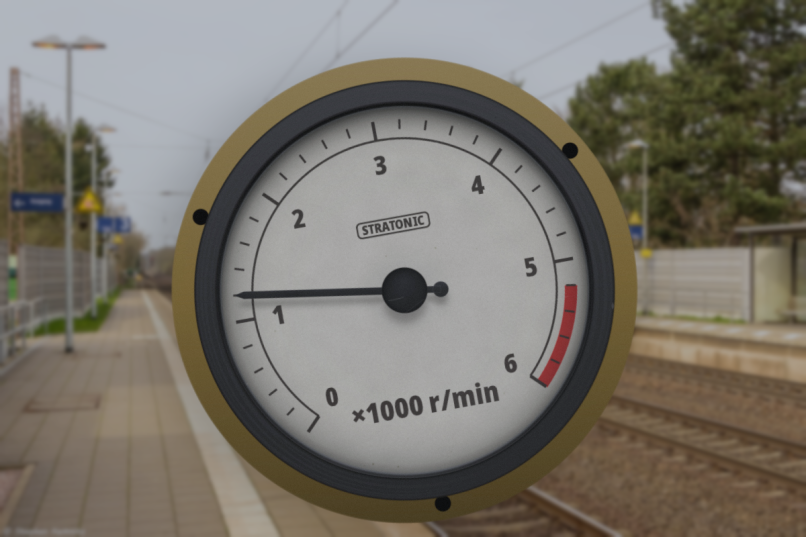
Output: 1200 rpm
